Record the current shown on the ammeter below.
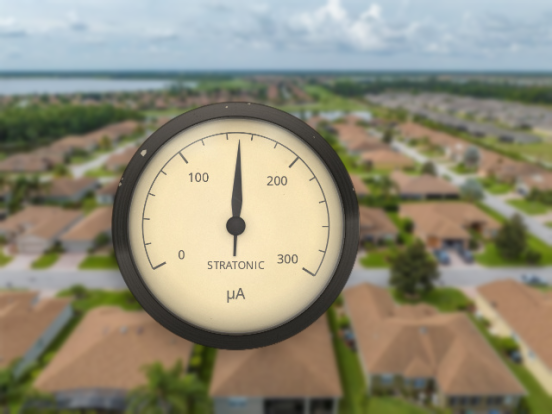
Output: 150 µA
